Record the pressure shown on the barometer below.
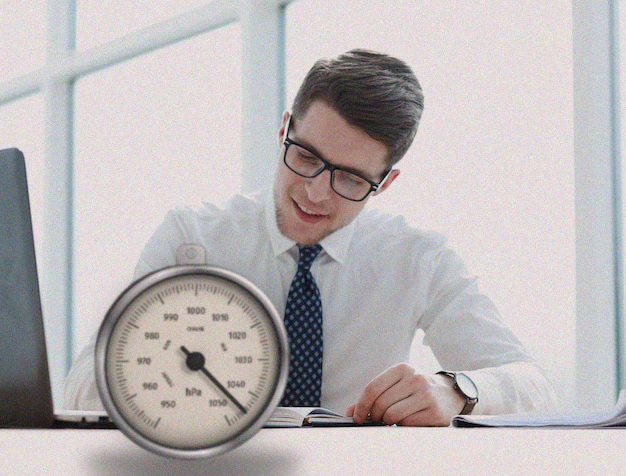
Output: 1045 hPa
